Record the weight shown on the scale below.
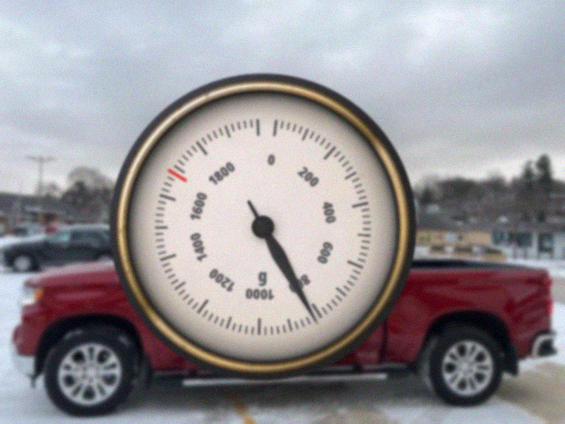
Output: 820 g
